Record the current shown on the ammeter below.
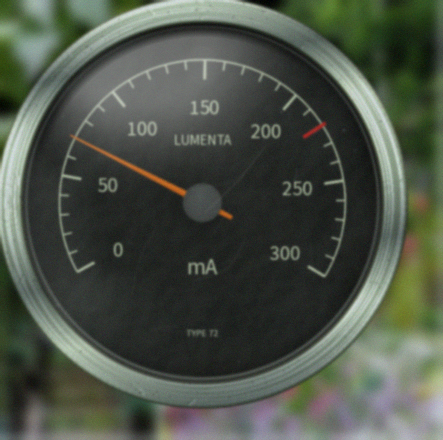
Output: 70 mA
